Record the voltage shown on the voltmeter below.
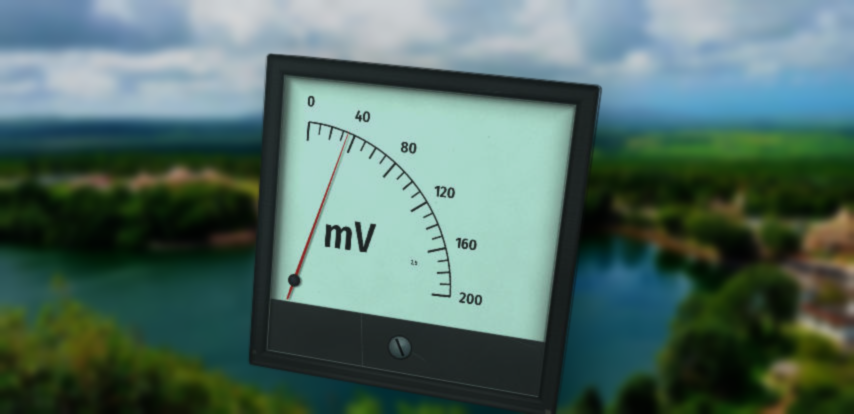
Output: 35 mV
